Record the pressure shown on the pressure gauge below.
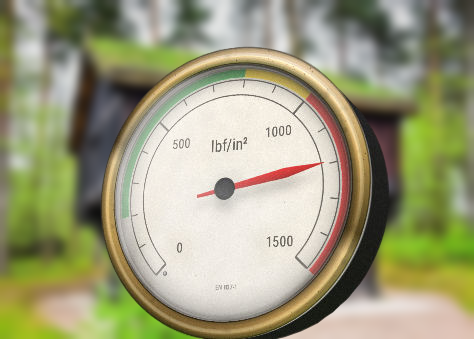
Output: 1200 psi
